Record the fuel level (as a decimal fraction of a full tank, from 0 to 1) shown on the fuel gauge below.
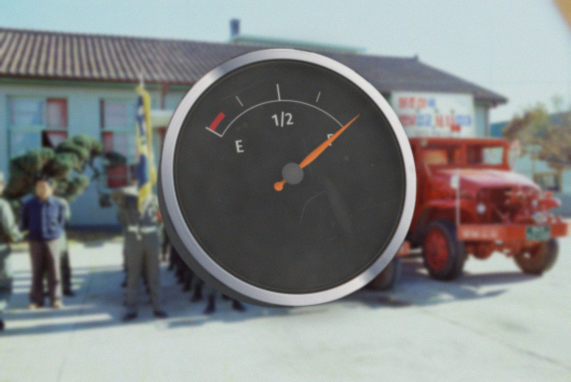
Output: 1
